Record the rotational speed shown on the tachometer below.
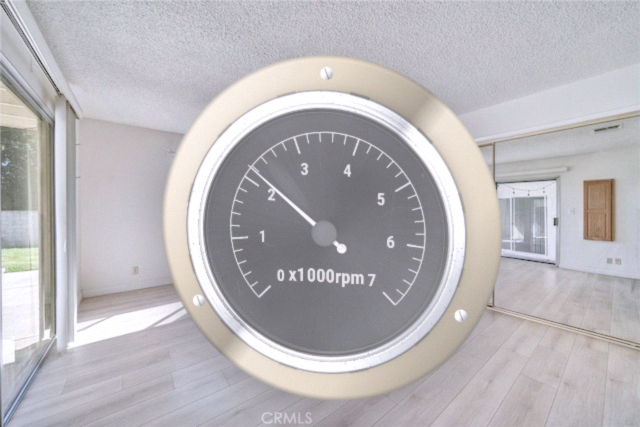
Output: 2200 rpm
